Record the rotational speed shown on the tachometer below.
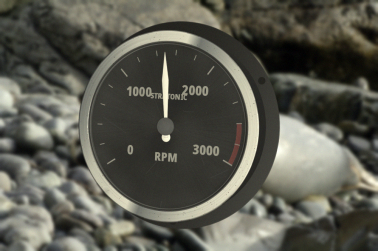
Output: 1500 rpm
